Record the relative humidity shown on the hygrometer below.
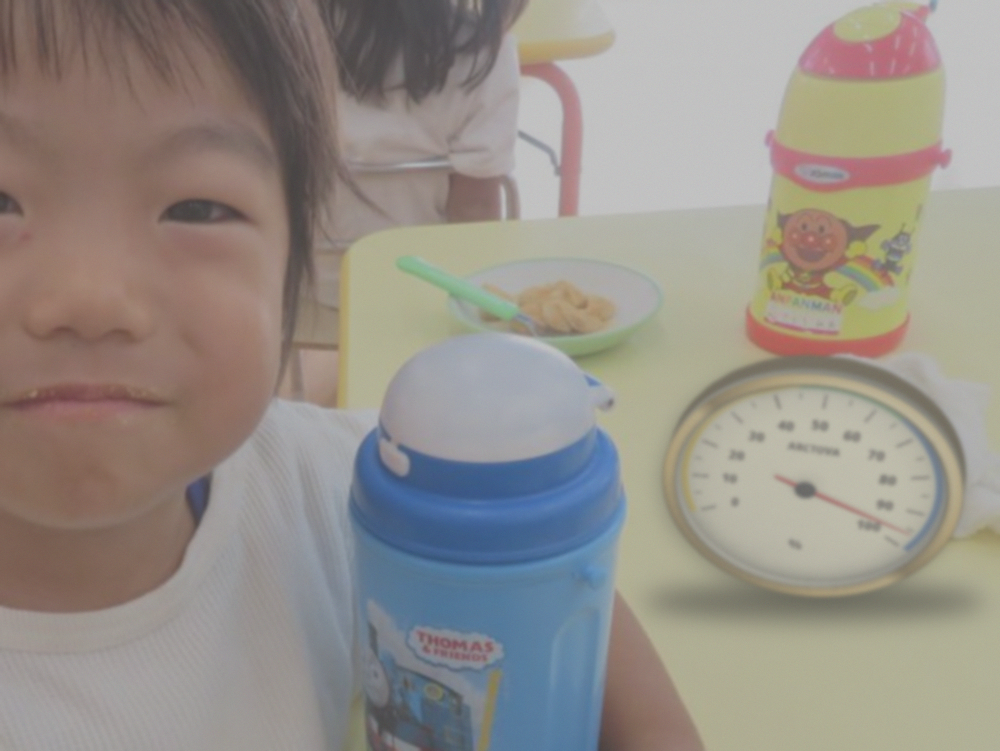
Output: 95 %
